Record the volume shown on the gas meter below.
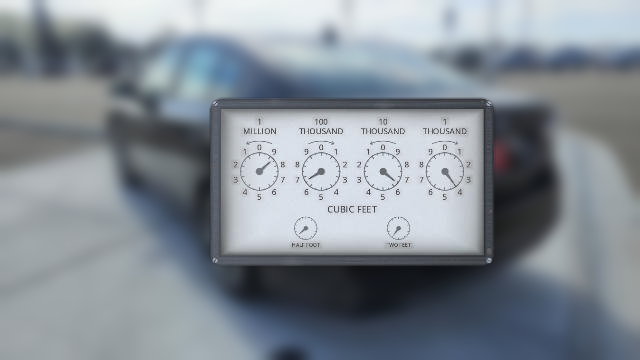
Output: 866400 ft³
